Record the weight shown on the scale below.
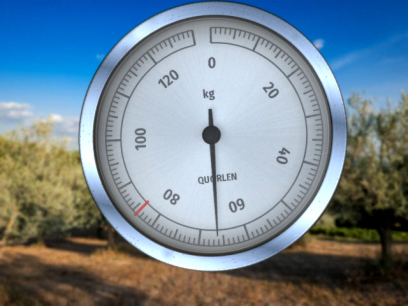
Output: 66 kg
